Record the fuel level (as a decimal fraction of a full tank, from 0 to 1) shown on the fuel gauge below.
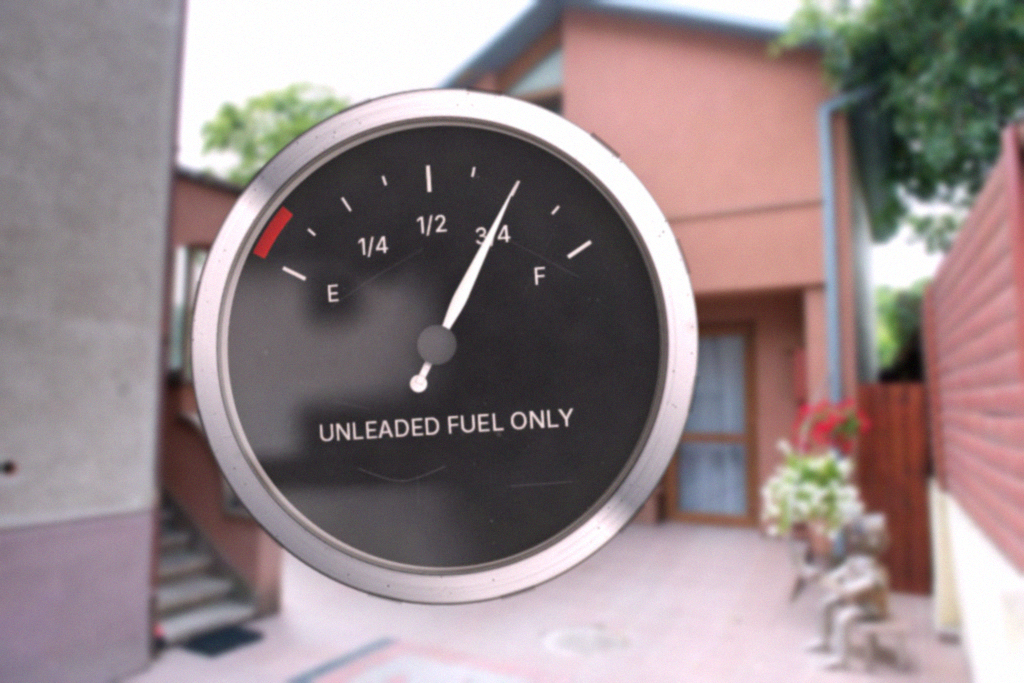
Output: 0.75
